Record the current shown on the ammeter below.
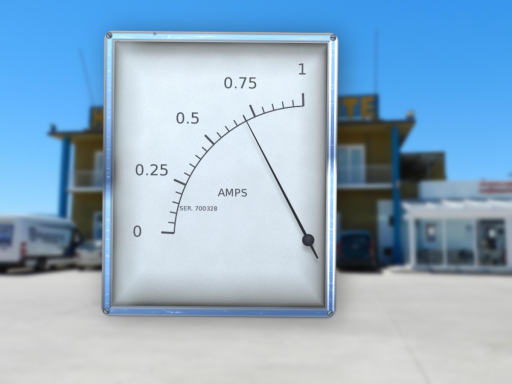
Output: 0.7 A
